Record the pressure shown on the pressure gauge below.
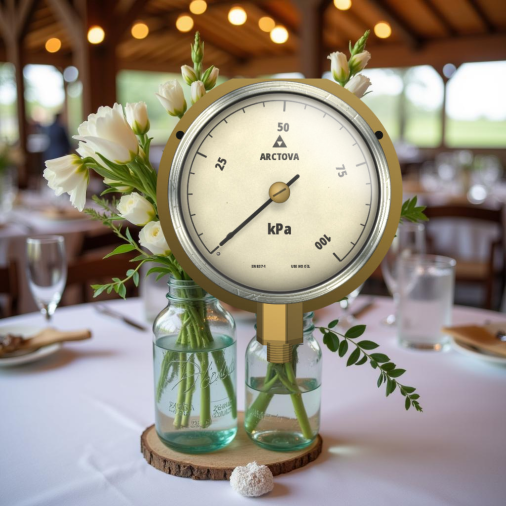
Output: 0 kPa
